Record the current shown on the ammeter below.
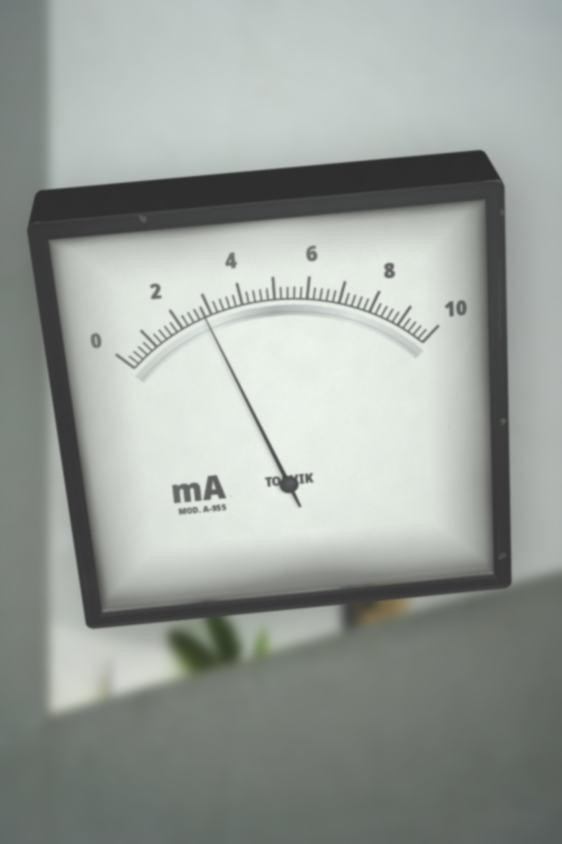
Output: 2.8 mA
